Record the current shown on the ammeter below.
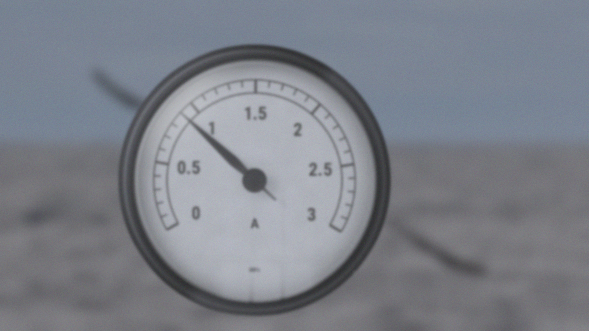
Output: 0.9 A
